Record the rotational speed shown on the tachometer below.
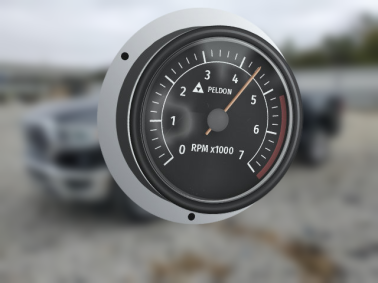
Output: 4400 rpm
